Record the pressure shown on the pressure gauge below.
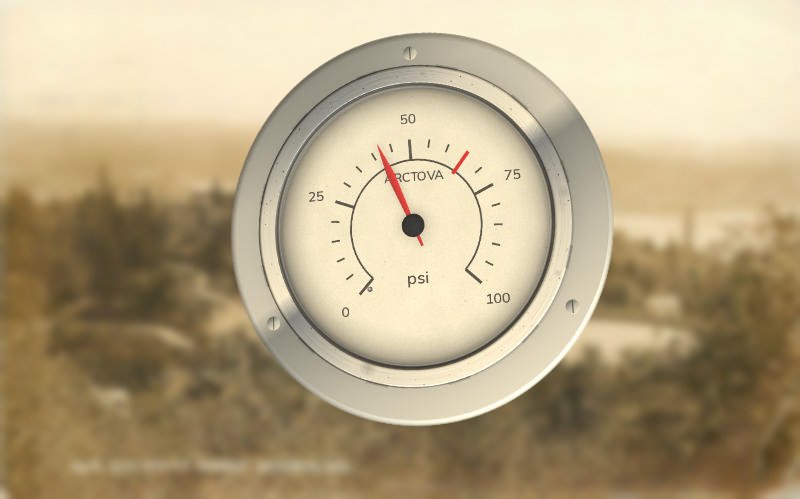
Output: 42.5 psi
